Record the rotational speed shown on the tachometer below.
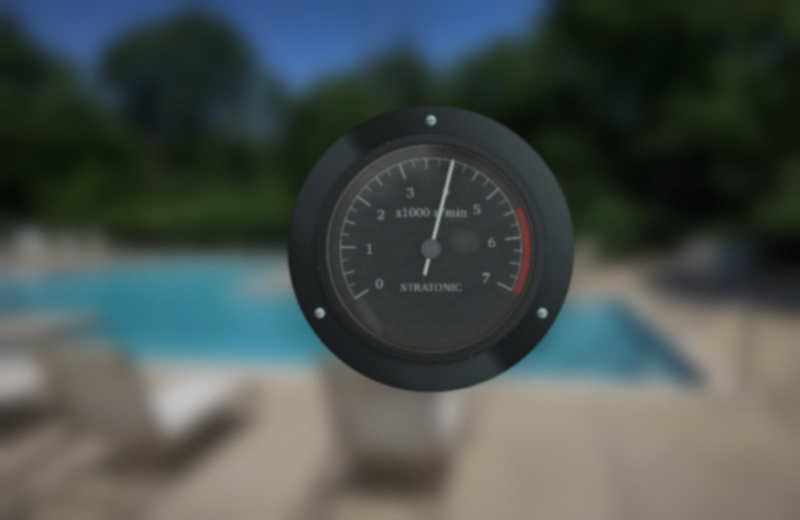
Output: 4000 rpm
